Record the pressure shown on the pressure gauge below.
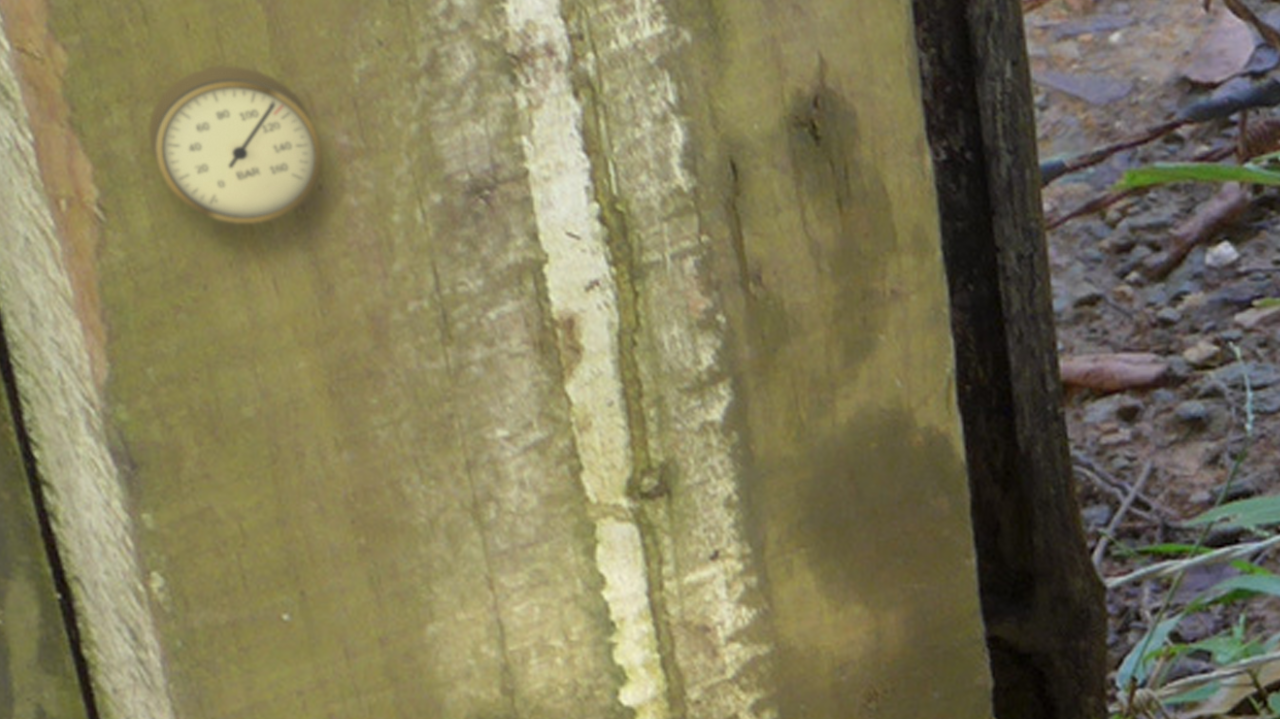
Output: 110 bar
